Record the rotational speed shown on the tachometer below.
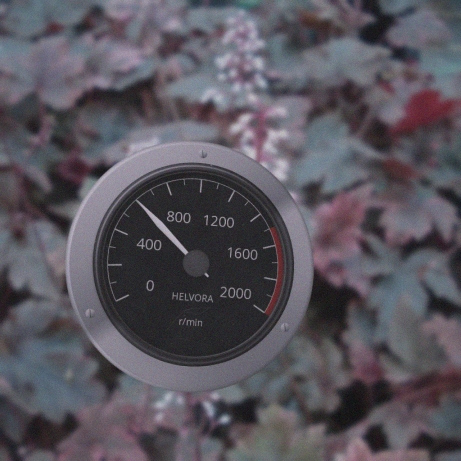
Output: 600 rpm
